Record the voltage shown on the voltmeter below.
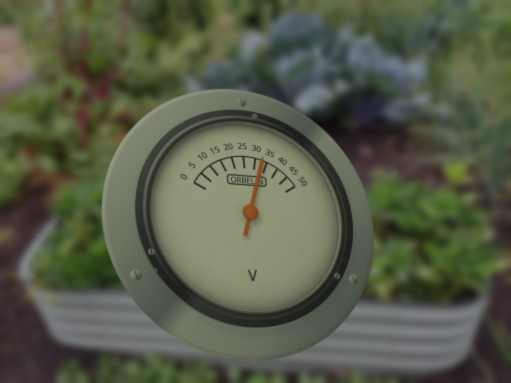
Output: 32.5 V
